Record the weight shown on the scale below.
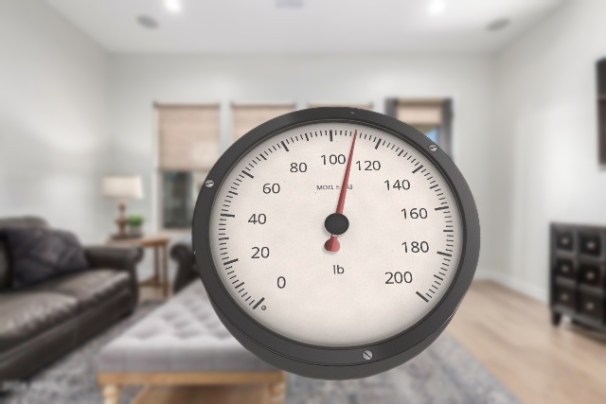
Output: 110 lb
